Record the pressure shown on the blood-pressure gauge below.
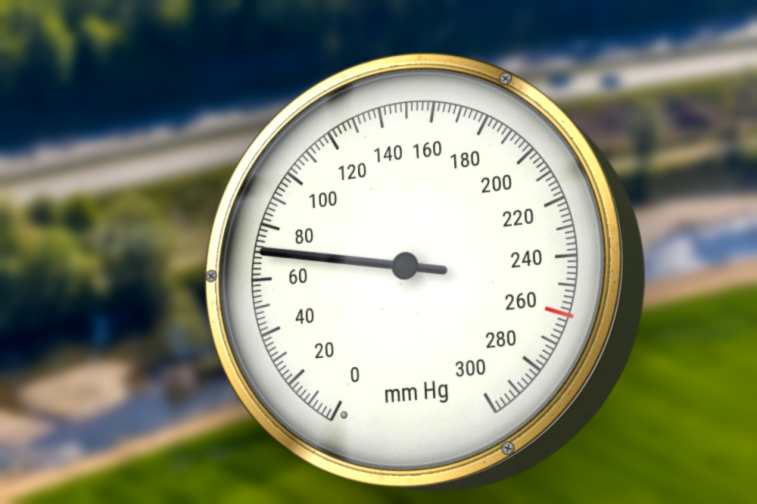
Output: 70 mmHg
